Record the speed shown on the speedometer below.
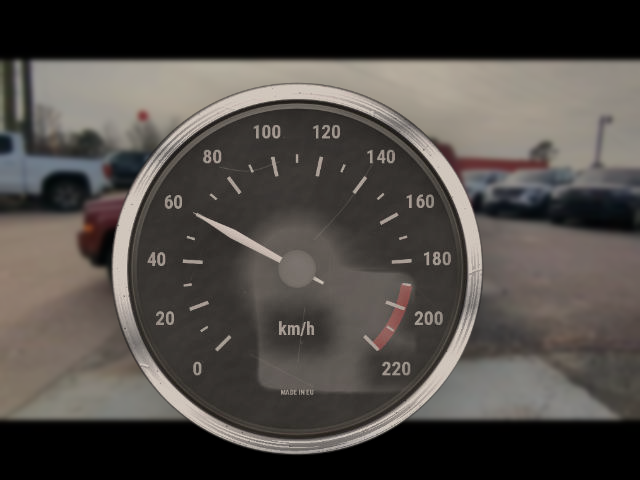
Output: 60 km/h
